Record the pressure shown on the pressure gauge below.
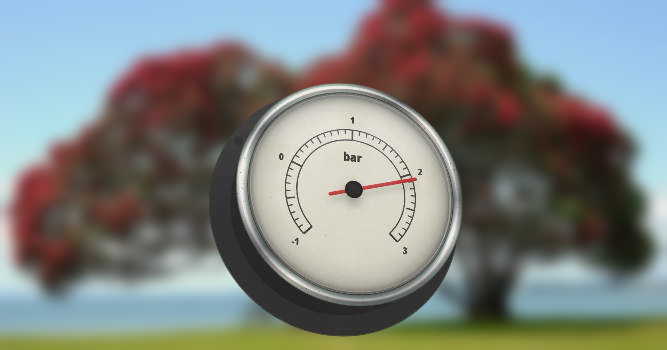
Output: 2.1 bar
